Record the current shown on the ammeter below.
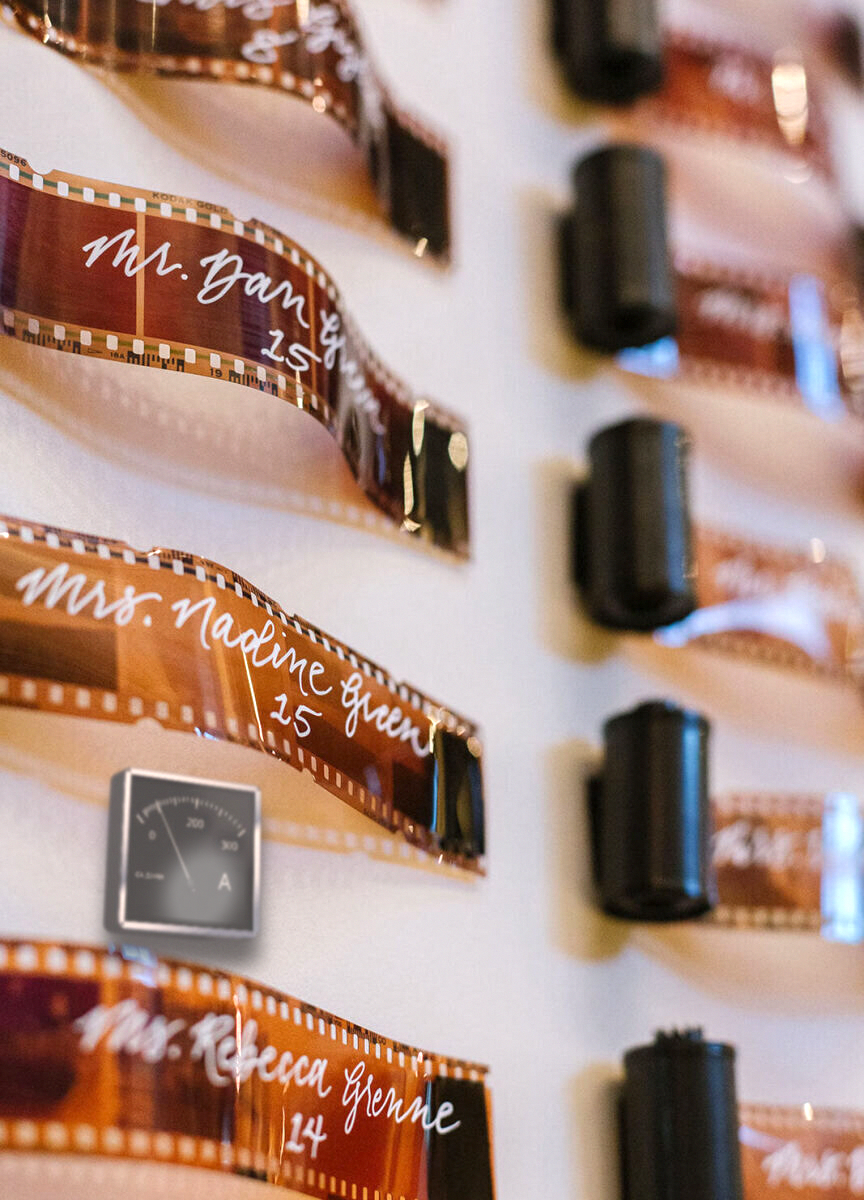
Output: 100 A
